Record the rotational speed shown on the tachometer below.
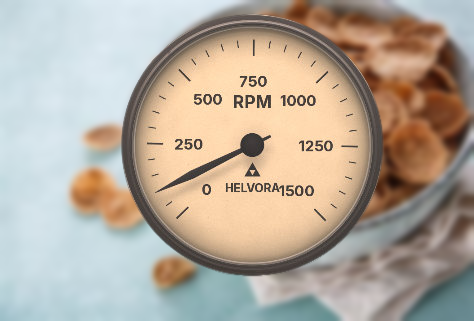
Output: 100 rpm
